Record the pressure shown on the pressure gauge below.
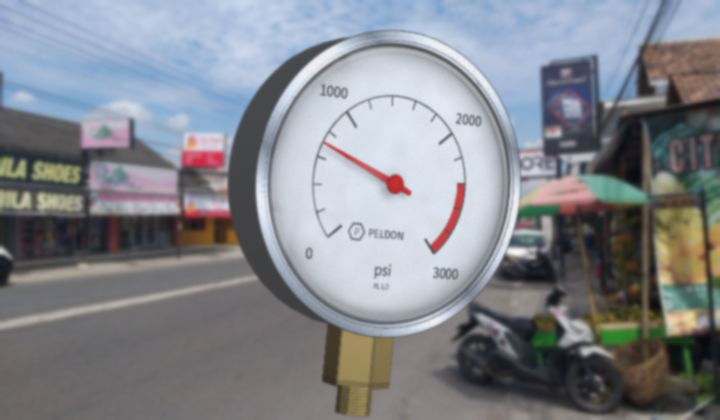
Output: 700 psi
